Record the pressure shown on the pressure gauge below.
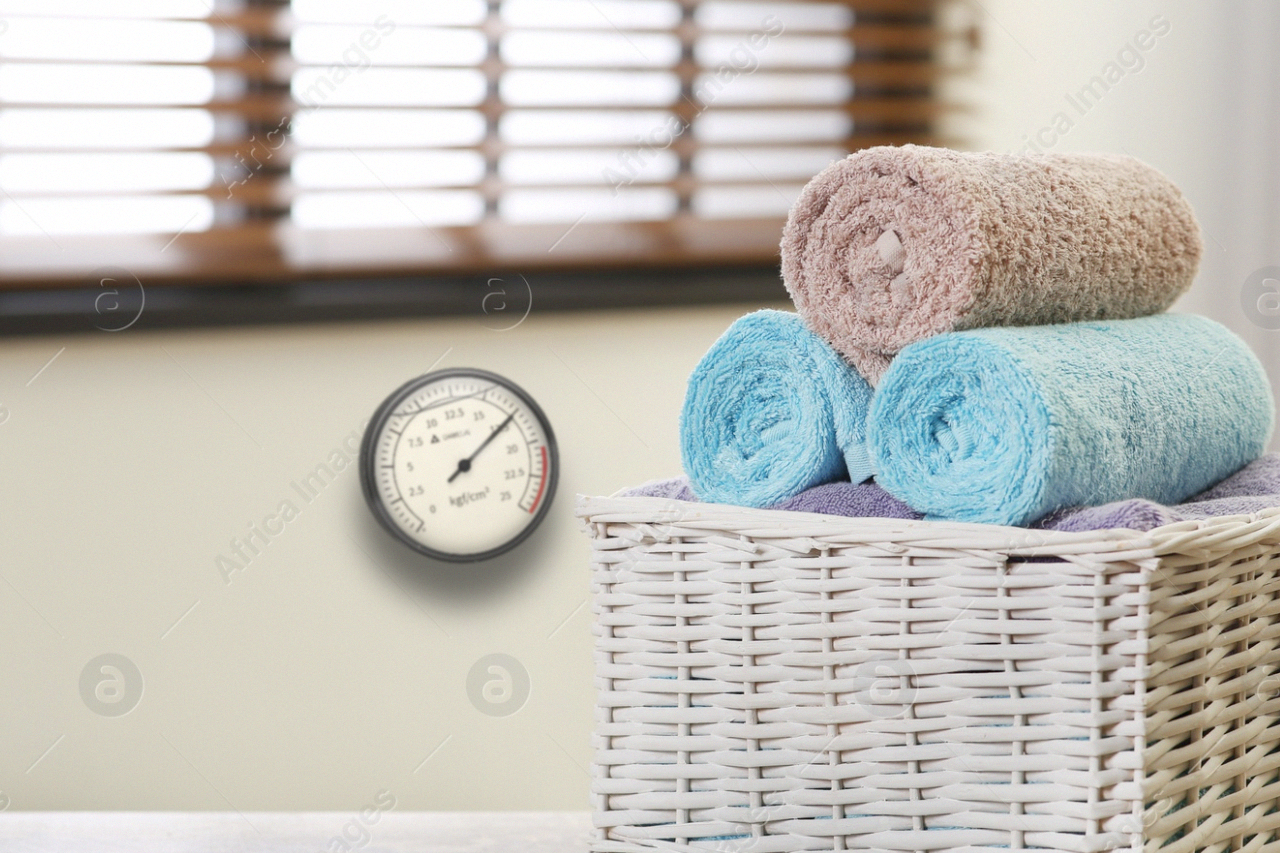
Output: 17.5 kg/cm²
